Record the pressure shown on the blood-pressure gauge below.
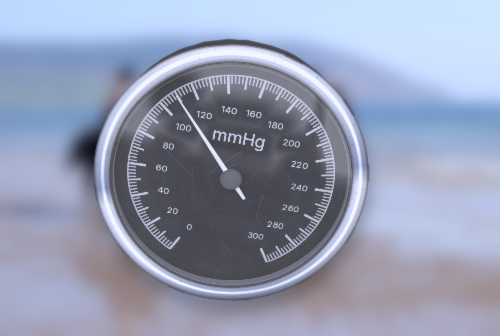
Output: 110 mmHg
